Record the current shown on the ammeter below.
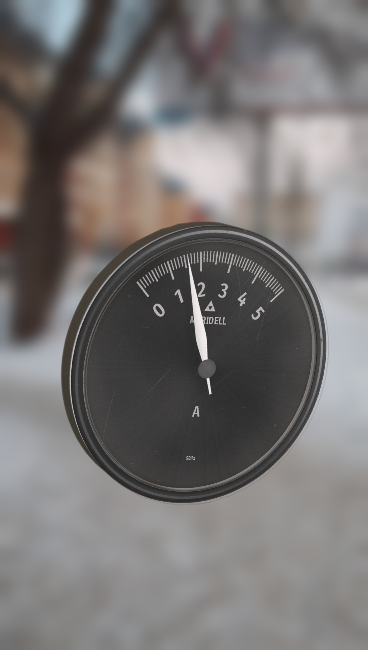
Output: 1.5 A
